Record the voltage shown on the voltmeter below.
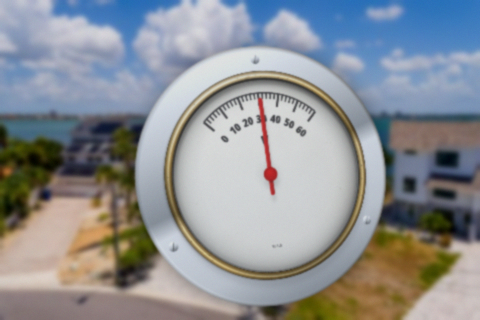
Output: 30 V
